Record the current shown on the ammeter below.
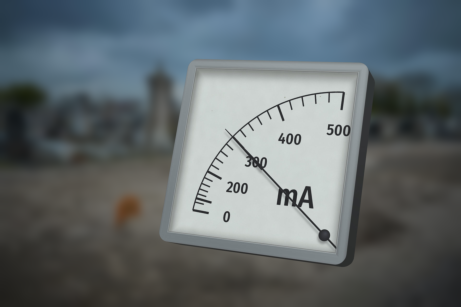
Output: 300 mA
